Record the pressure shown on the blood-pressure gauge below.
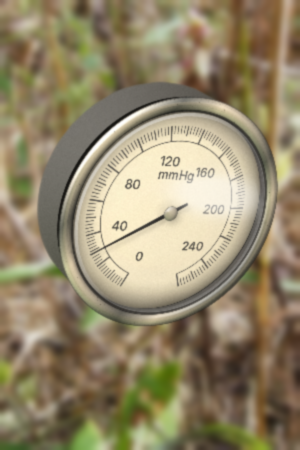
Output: 30 mmHg
